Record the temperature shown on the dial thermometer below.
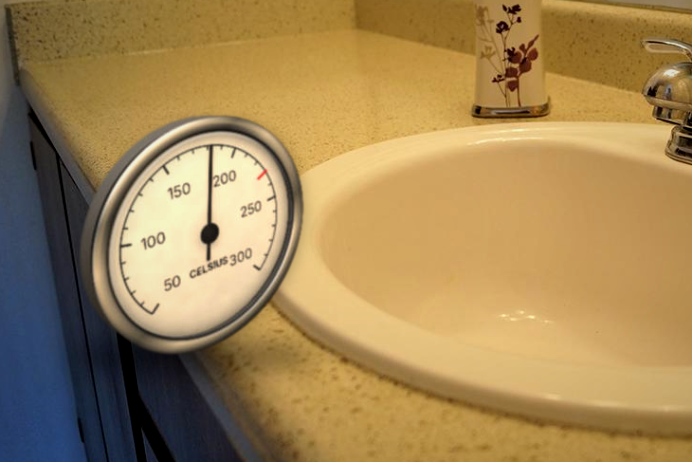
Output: 180 °C
